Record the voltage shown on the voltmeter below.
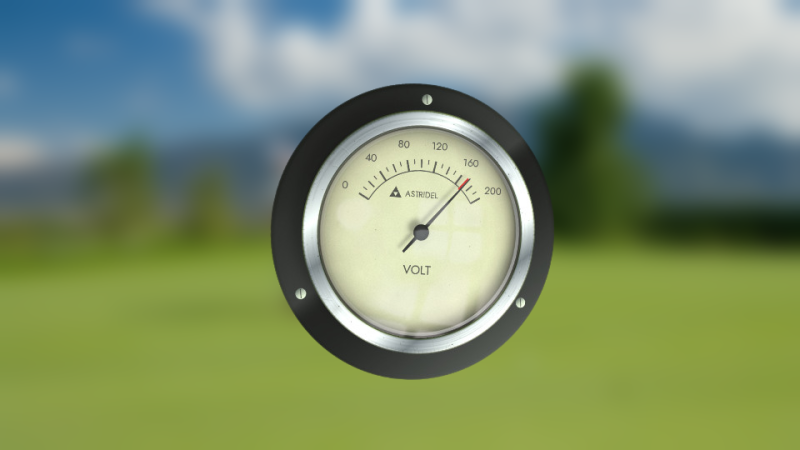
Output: 170 V
